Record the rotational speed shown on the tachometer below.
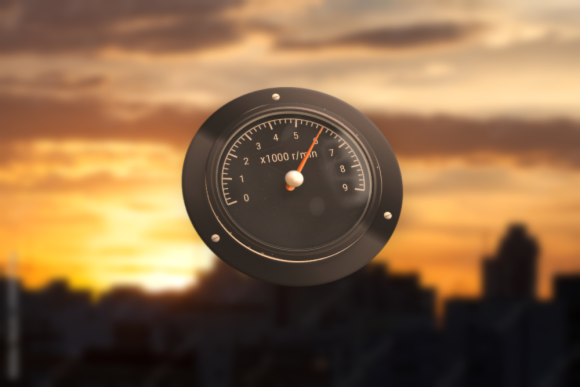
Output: 6000 rpm
